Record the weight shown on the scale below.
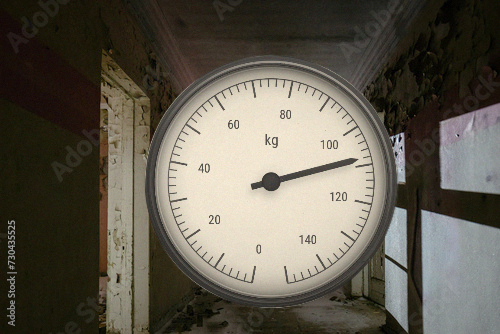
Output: 108 kg
